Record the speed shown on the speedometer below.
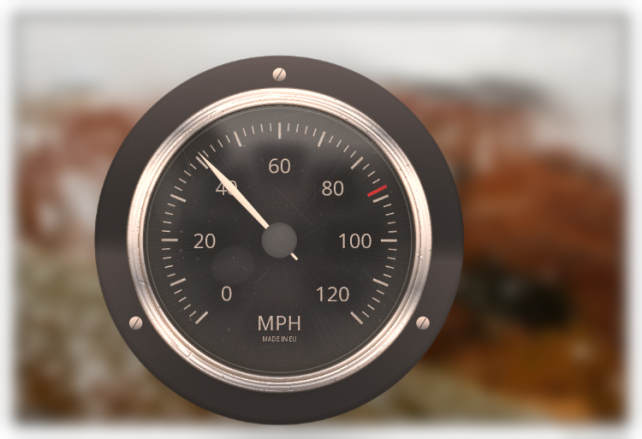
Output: 41 mph
